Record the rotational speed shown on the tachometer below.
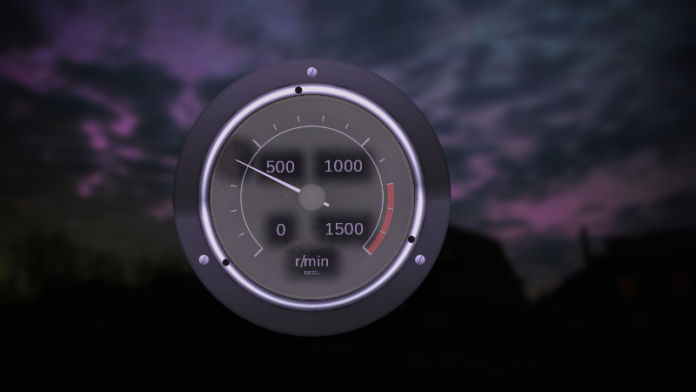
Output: 400 rpm
